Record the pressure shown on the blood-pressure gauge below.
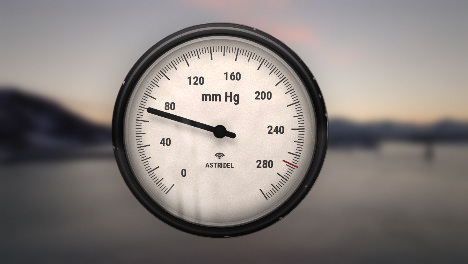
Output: 70 mmHg
